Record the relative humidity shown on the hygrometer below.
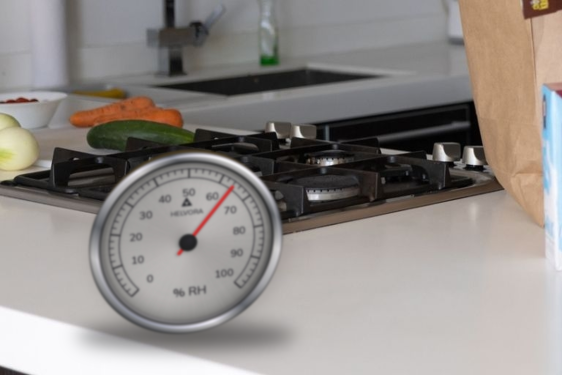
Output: 64 %
